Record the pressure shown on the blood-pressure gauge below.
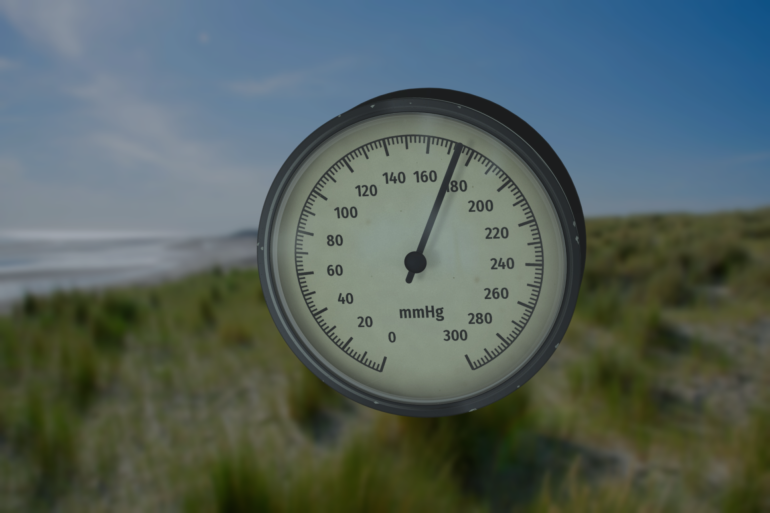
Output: 174 mmHg
